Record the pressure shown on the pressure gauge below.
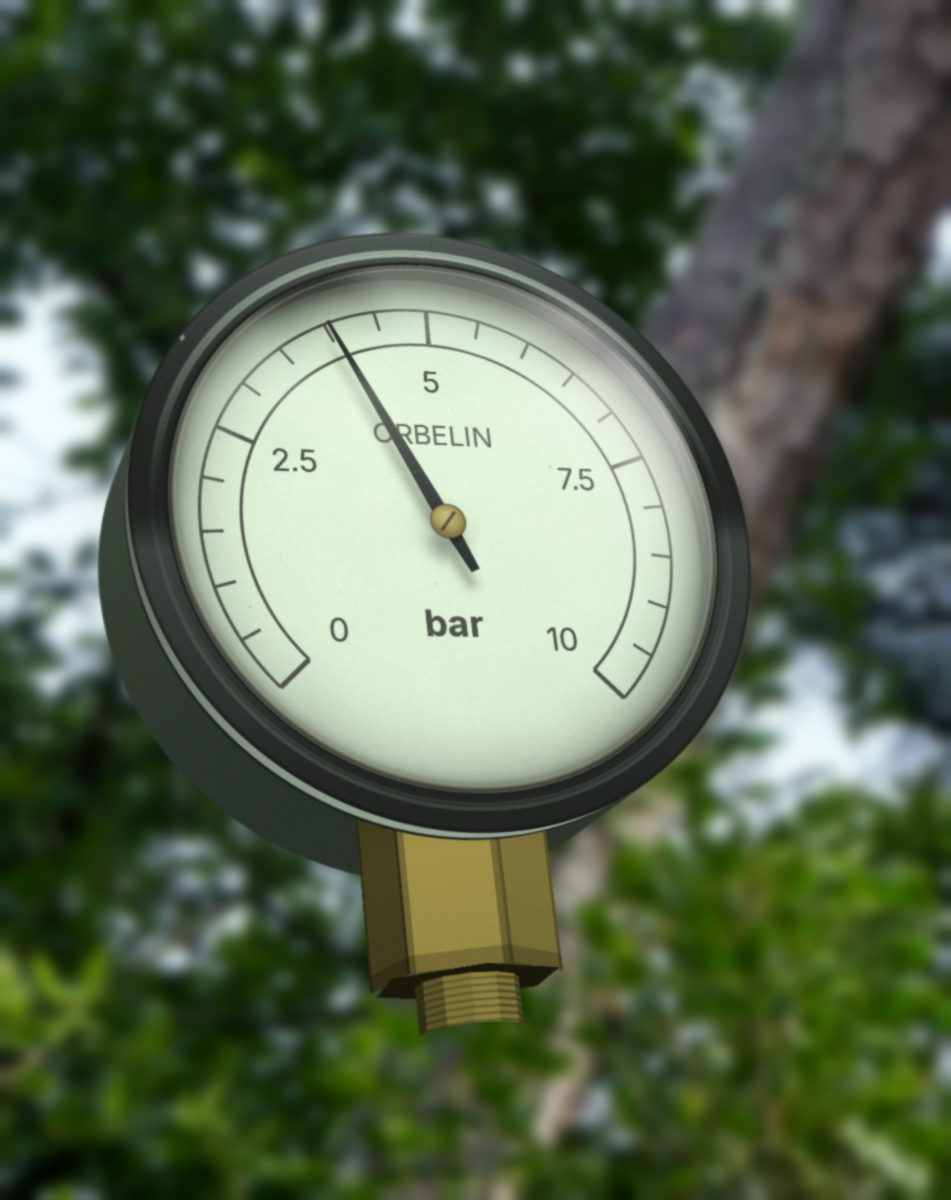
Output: 4 bar
